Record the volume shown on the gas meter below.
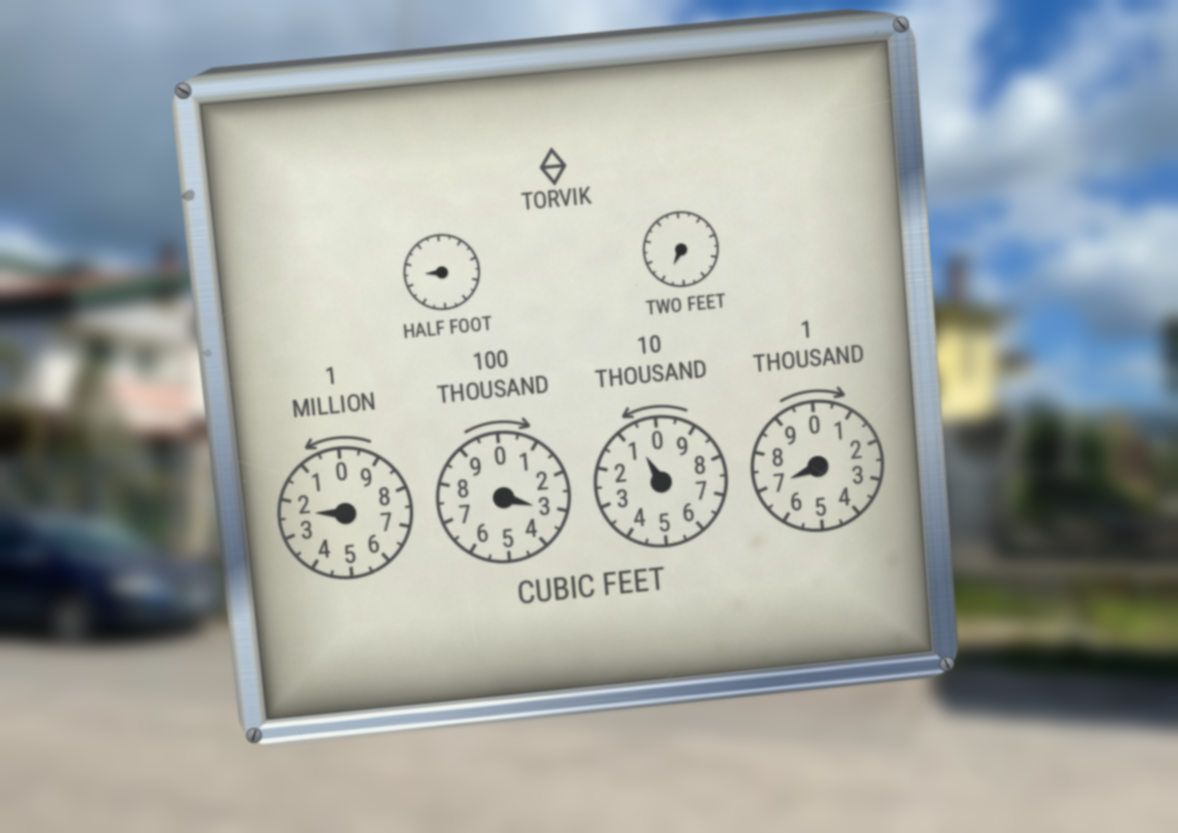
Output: 230700 ft³
